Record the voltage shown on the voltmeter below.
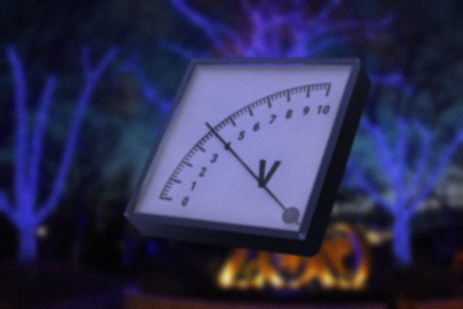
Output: 4 V
